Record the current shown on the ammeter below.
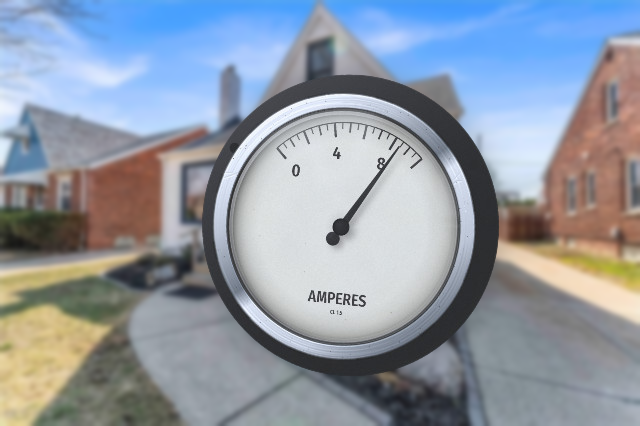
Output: 8.5 A
